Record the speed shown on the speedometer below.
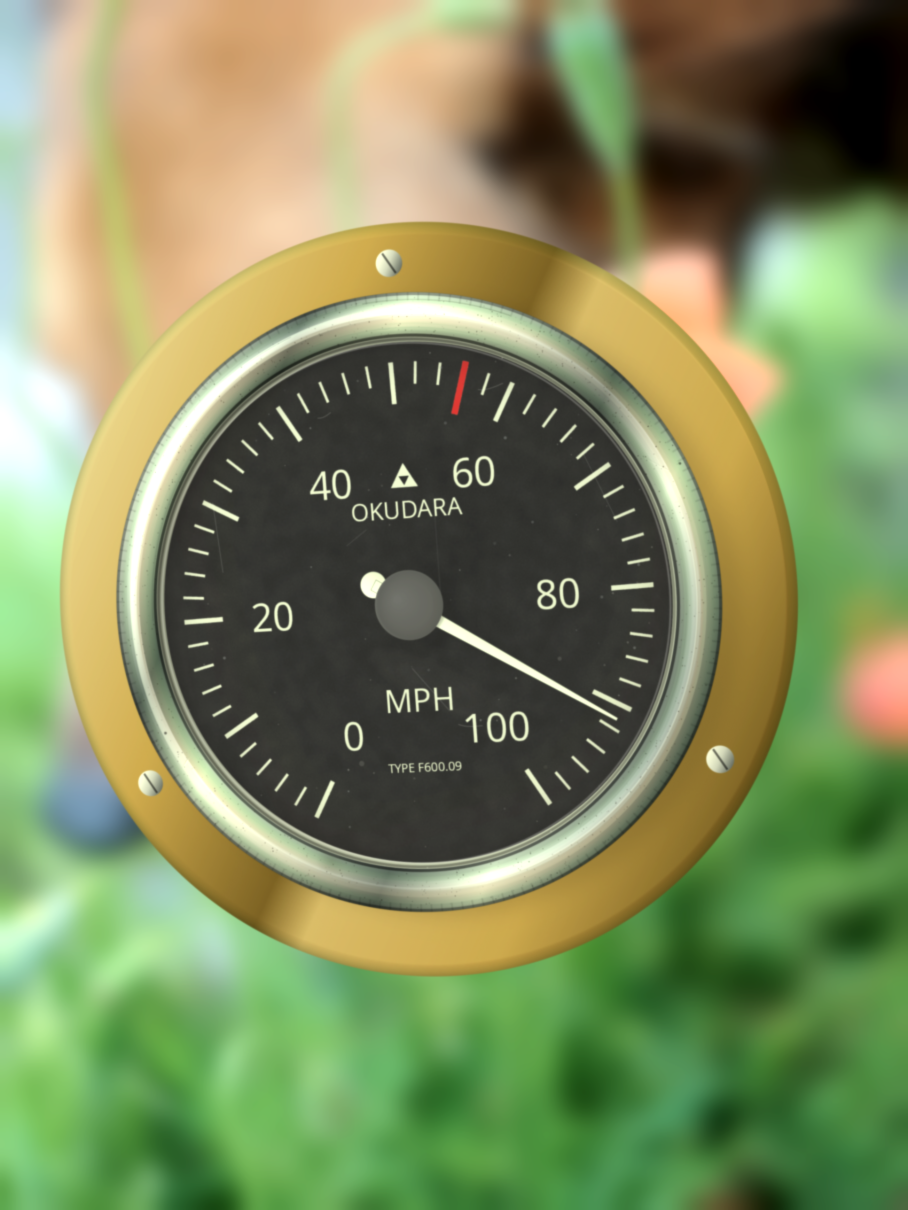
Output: 91 mph
